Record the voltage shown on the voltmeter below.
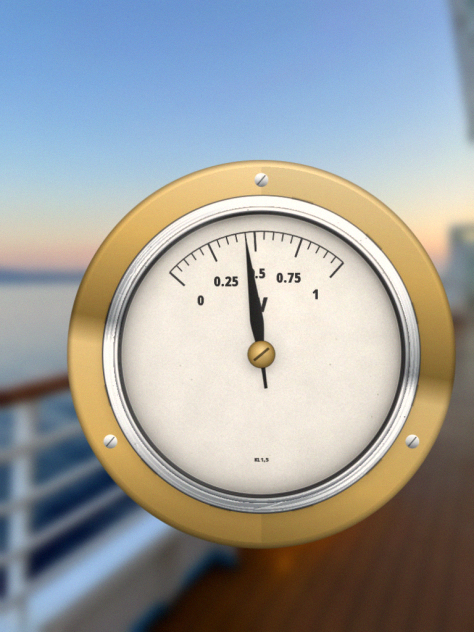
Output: 0.45 V
